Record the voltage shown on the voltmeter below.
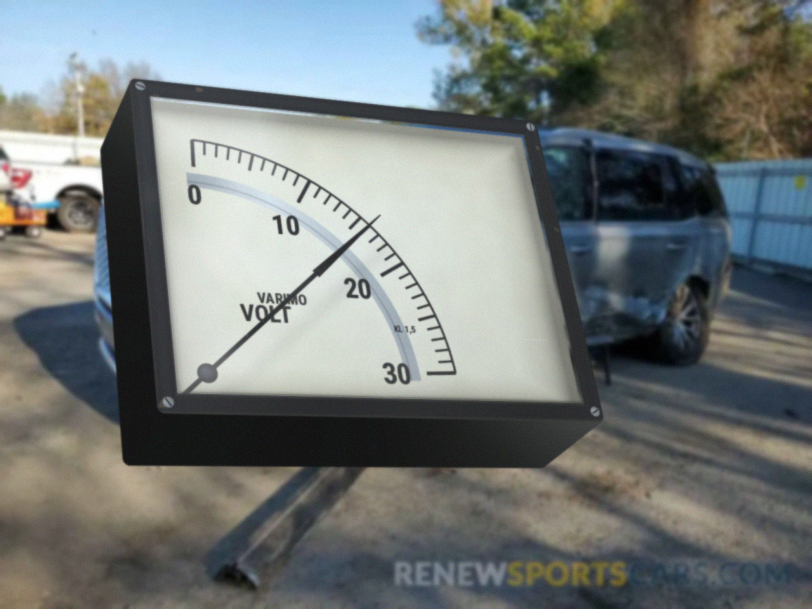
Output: 16 V
